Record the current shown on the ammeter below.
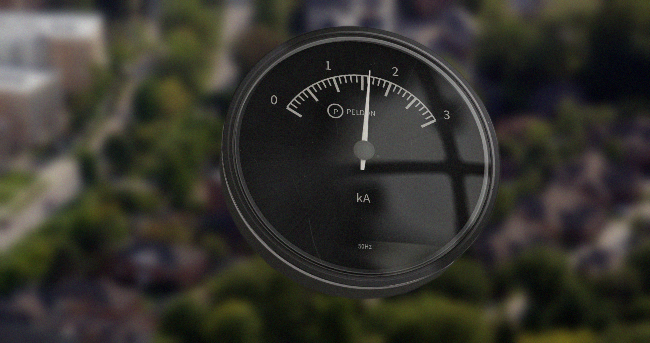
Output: 1.6 kA
